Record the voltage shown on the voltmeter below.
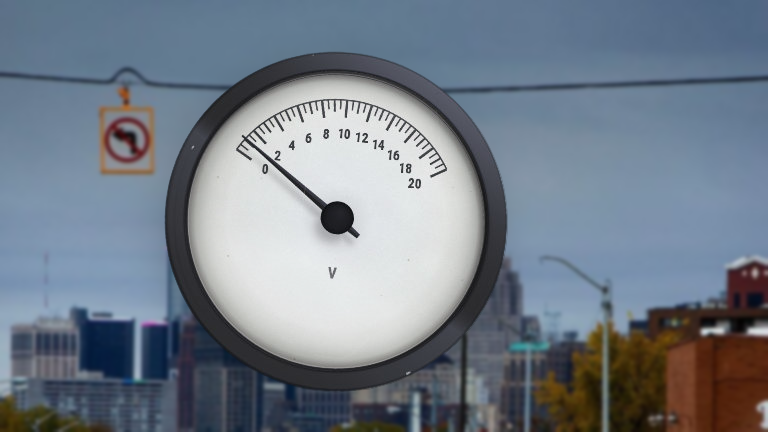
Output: 1 V
